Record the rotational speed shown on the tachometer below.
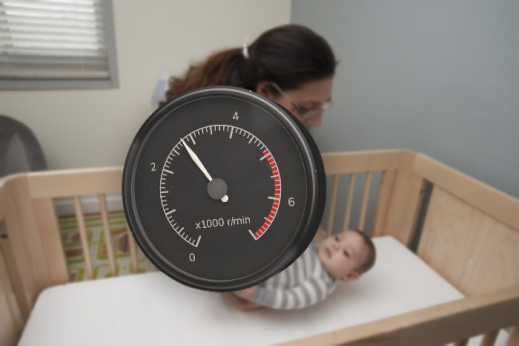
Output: 2800 rpm
